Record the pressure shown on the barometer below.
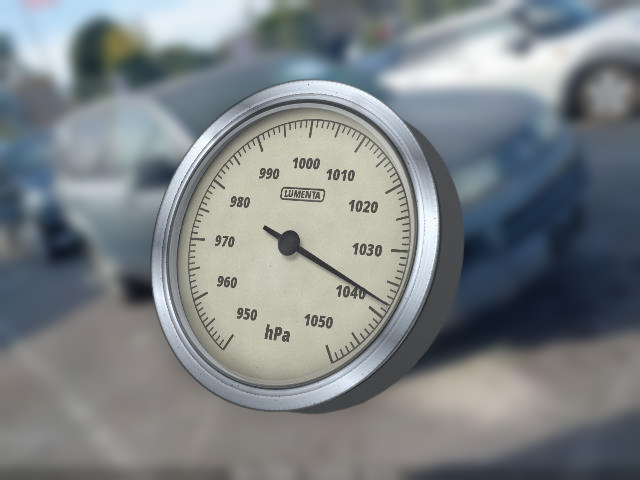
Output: 1038 hPa
